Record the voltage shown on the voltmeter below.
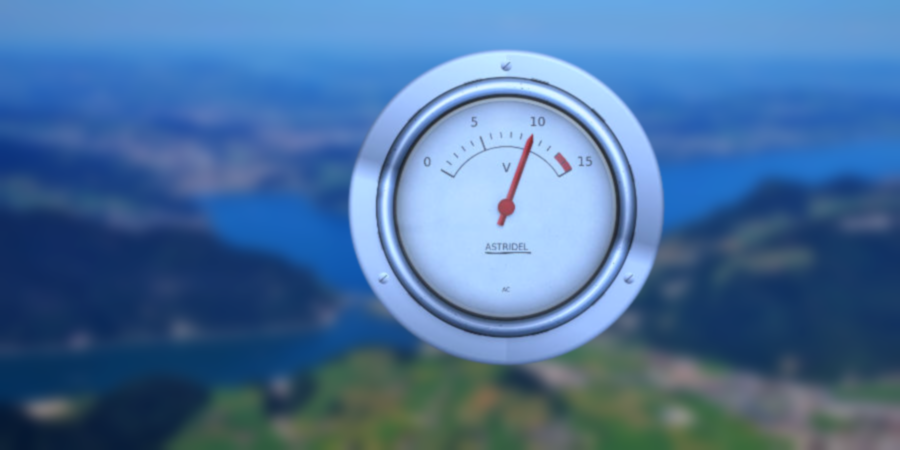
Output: 10 V
